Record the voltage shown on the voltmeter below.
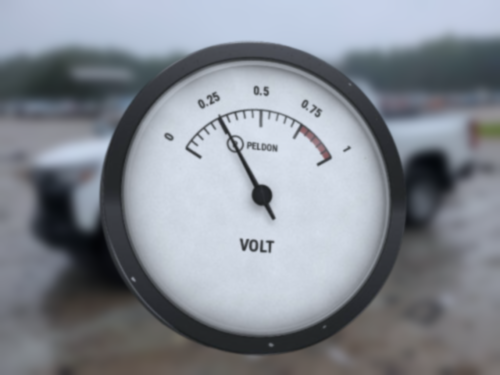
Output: 0.25 V
